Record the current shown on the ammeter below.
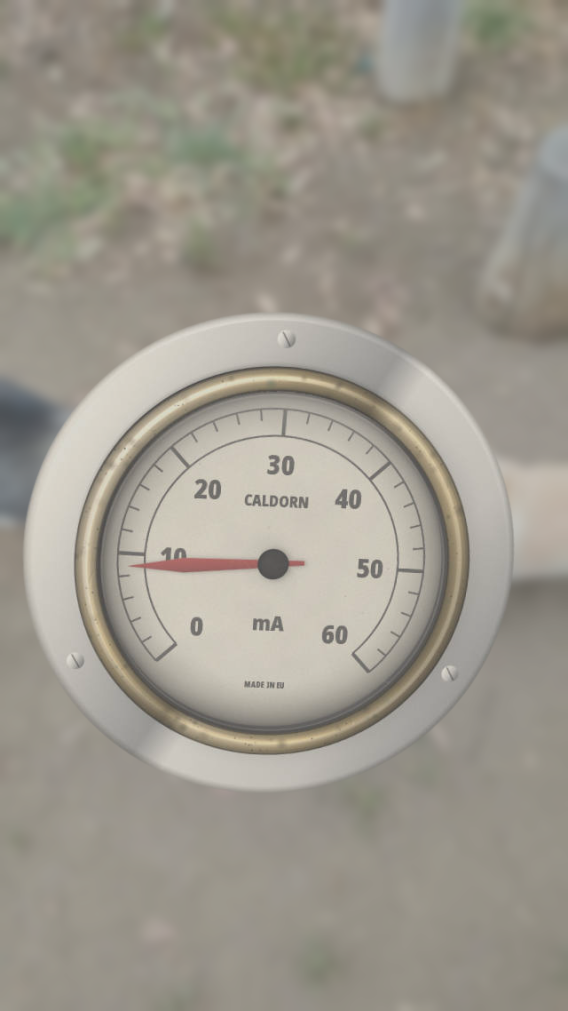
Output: 9 mA
